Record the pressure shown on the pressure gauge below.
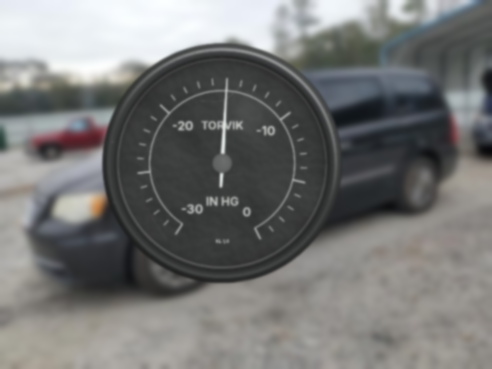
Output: -15 inHg
